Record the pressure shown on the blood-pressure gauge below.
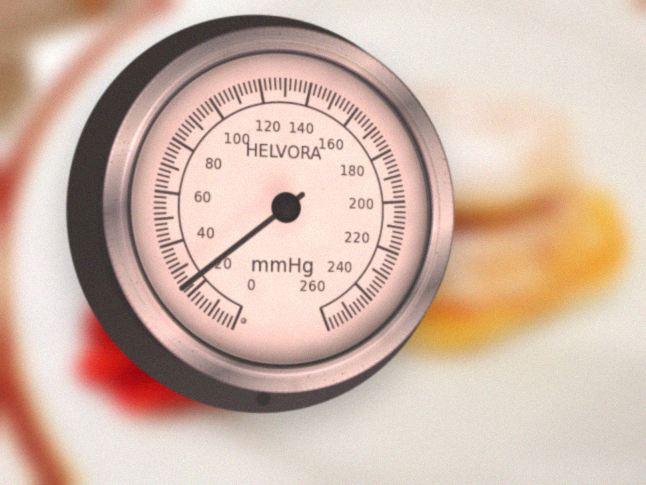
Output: 24 mmHg
